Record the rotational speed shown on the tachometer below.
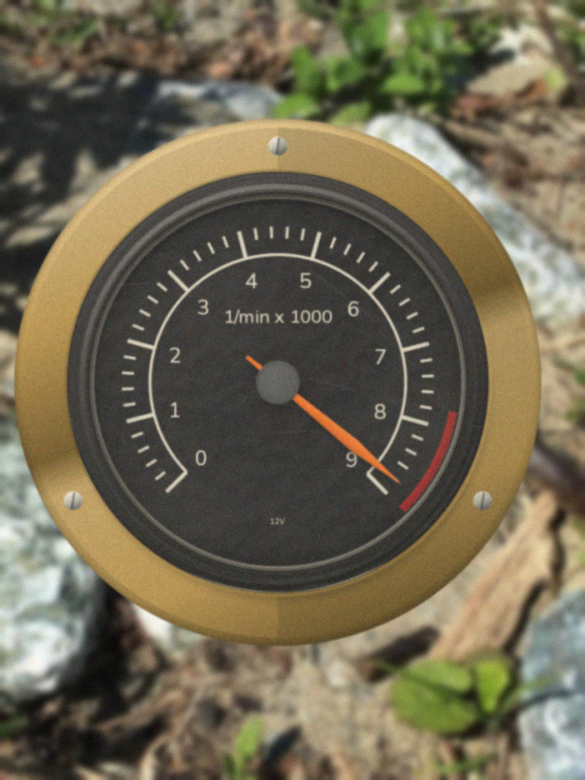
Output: 8800 rpm
